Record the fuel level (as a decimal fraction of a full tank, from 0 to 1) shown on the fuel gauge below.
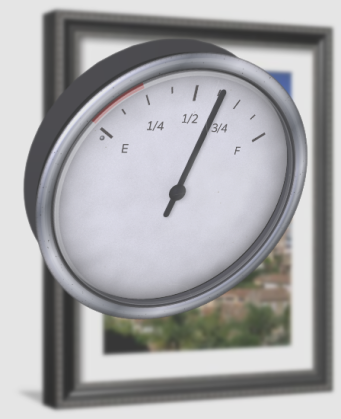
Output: 0.625
